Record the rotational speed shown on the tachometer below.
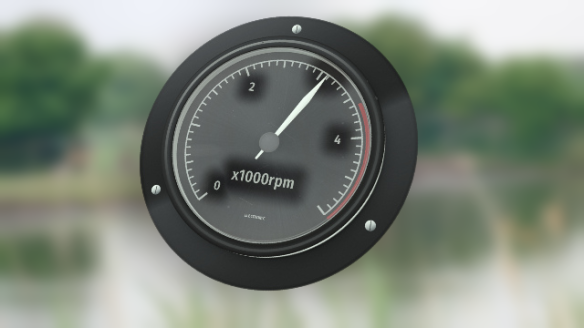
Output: 3100 rpm
